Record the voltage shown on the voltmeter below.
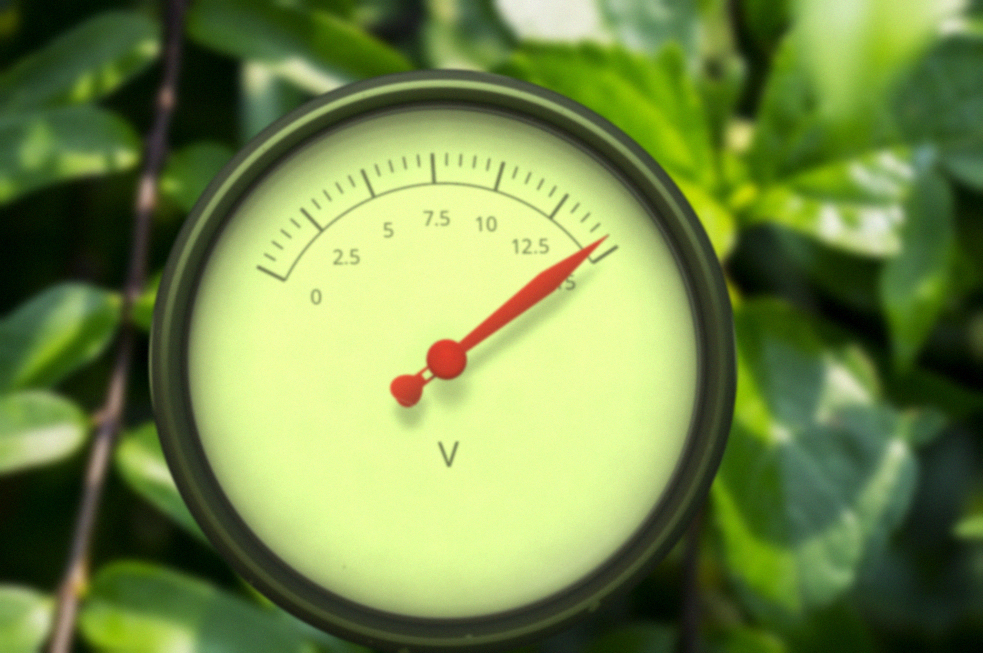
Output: 14.5 V
